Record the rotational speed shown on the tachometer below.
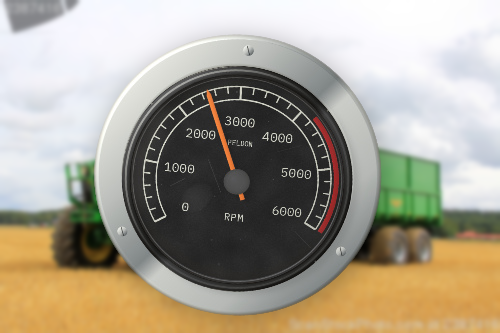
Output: 2500 rpm
